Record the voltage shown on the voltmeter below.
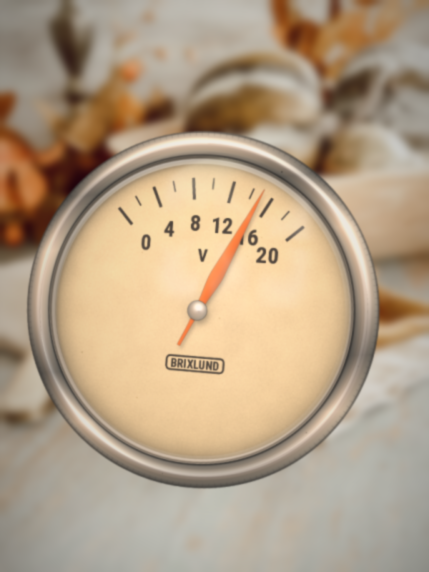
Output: 15 V
